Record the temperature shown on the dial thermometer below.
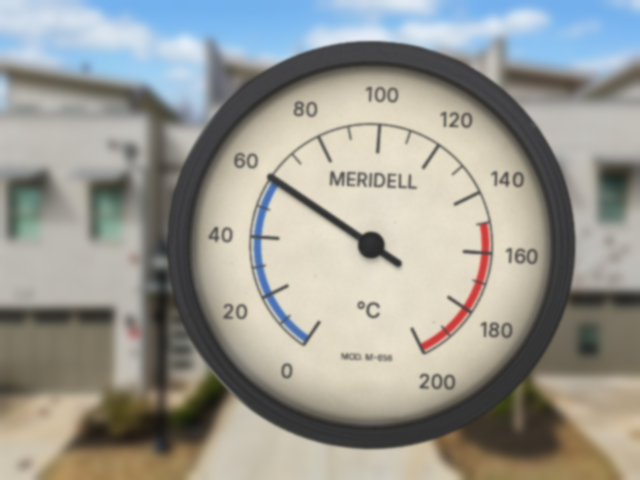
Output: 60 °C
